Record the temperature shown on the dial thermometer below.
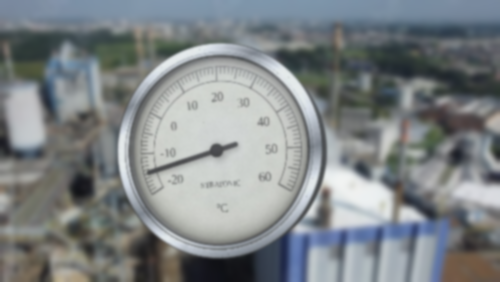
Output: -15 °C
